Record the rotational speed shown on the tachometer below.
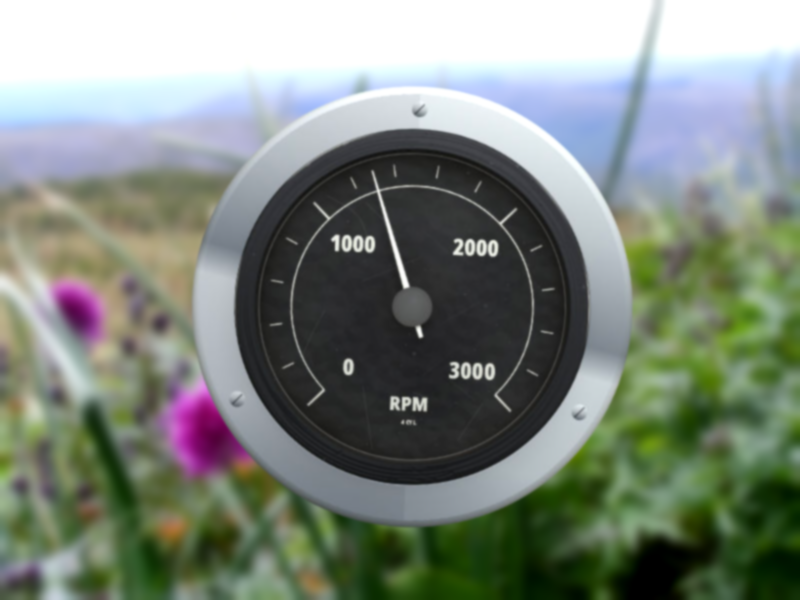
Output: 1300 rpm
